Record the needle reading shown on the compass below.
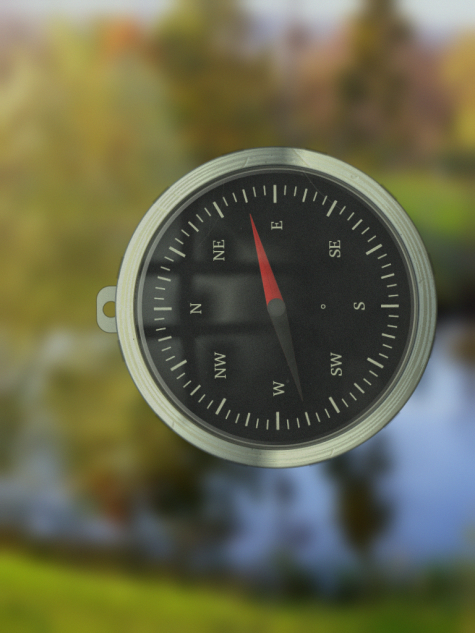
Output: 75 °
